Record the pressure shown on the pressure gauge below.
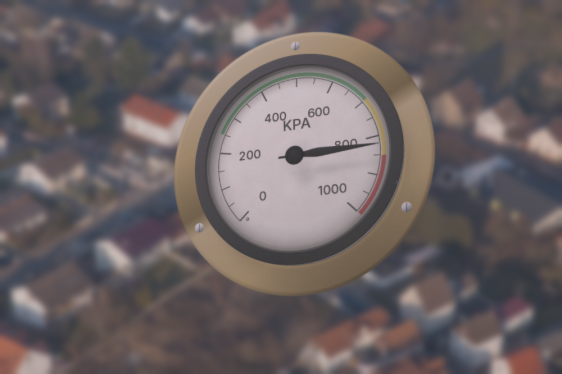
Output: 825 kPa
